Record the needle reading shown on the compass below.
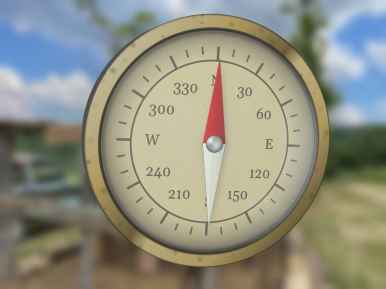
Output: 0 °
